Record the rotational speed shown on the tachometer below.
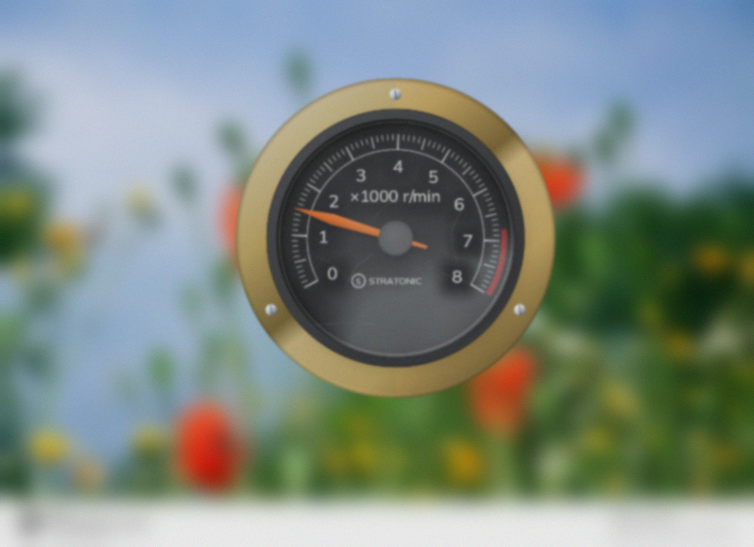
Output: 1500 rpm
